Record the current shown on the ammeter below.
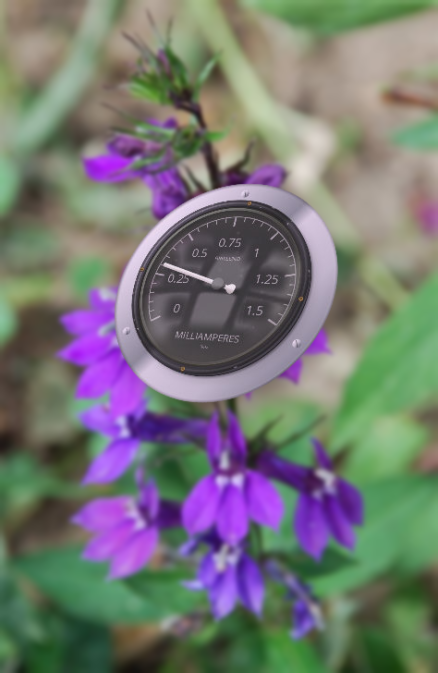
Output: 0.3 mA
